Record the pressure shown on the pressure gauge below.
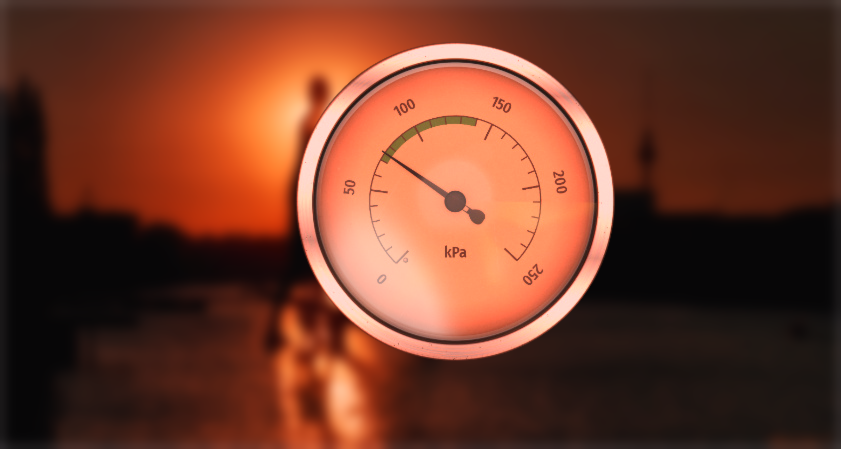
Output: 75 kPa
